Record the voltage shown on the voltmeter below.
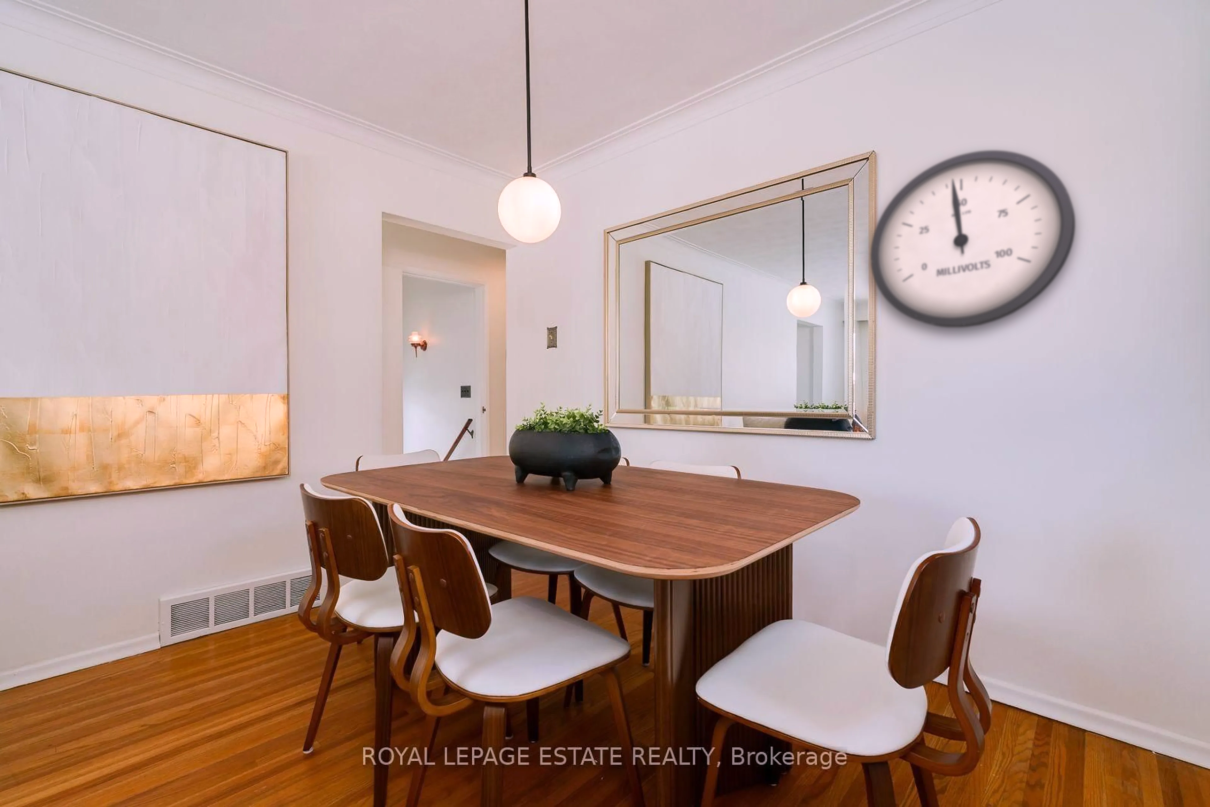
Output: 47.5 mV
